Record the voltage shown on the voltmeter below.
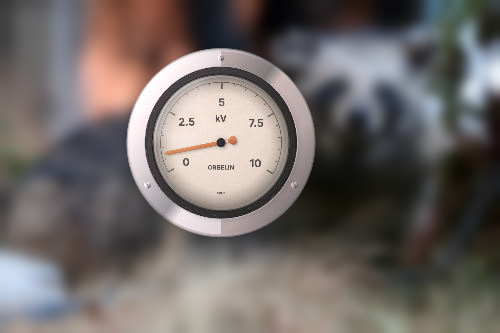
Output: 0.75 kV
